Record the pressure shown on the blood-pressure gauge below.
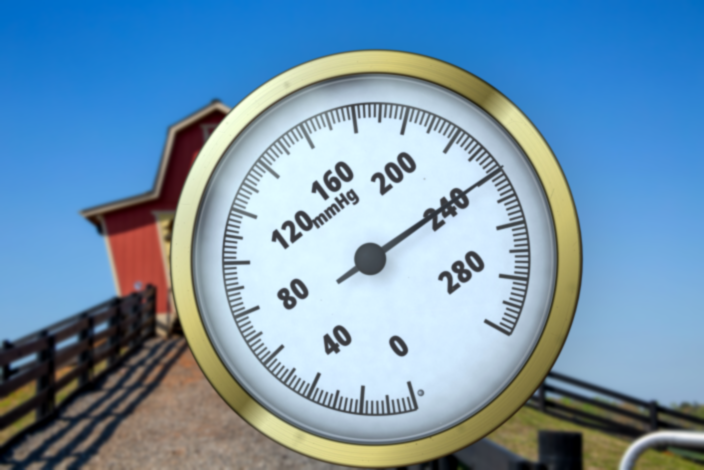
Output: 240 mmHg
